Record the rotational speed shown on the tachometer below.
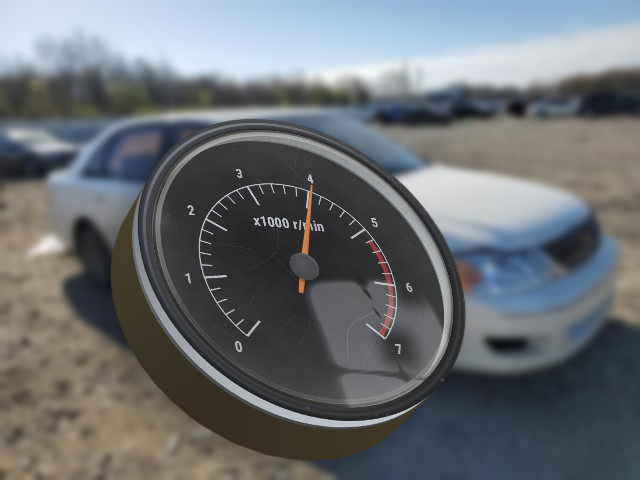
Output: 4000 rpm
